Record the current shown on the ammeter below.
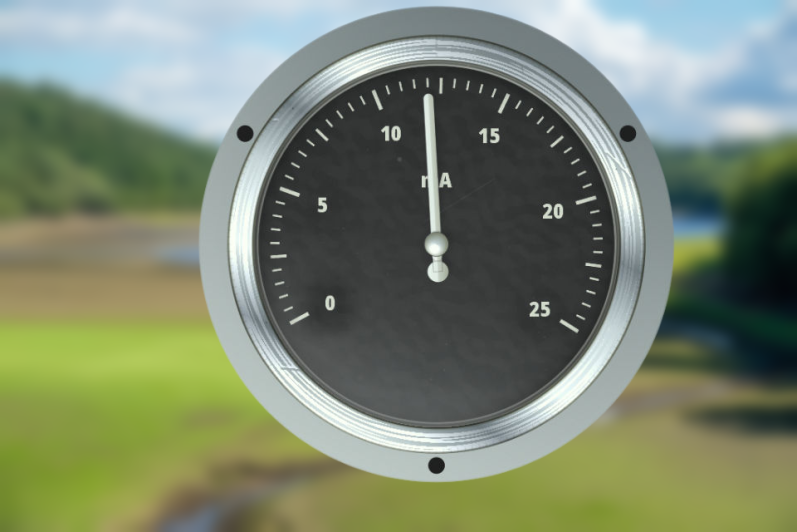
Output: 12 mA
